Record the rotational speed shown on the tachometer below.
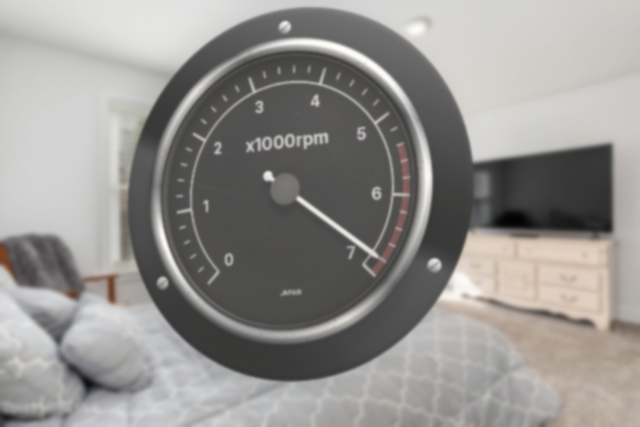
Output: 6800 rpm
